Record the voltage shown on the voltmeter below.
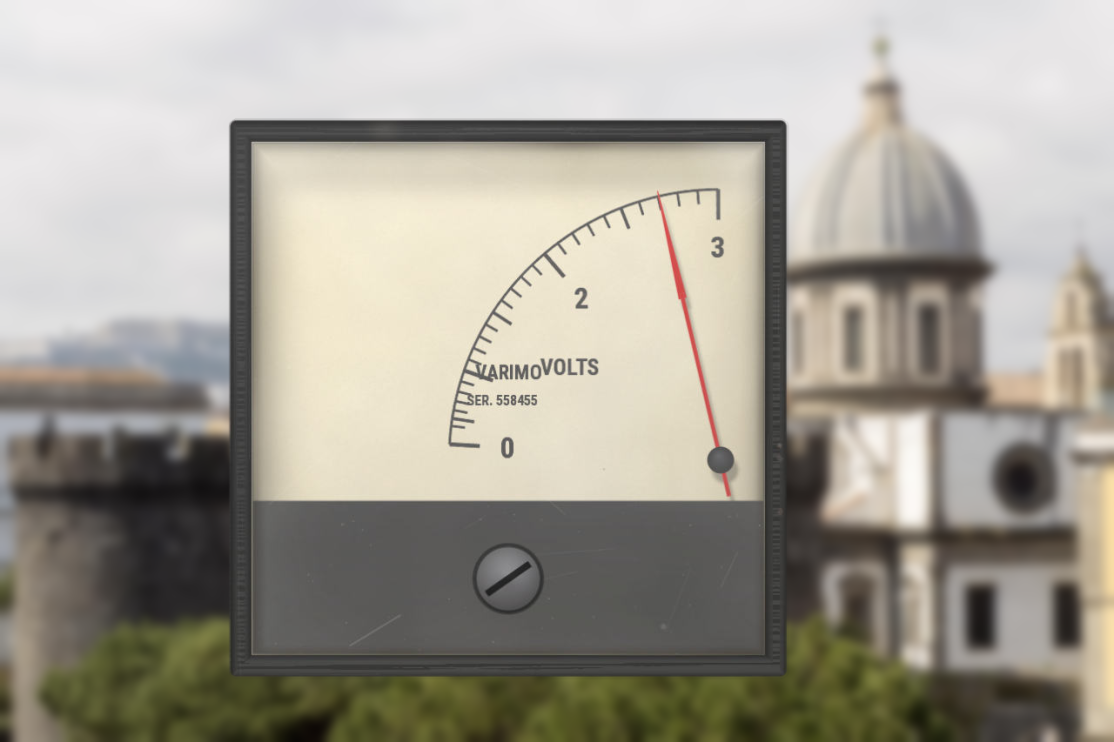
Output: 2.7 V
